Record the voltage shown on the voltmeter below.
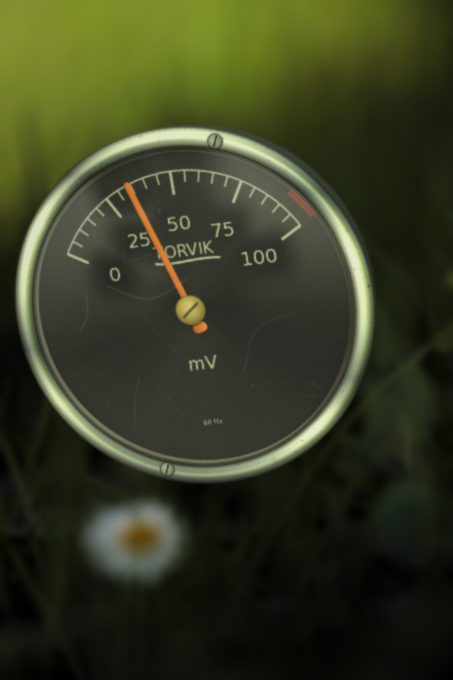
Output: 35 mV
